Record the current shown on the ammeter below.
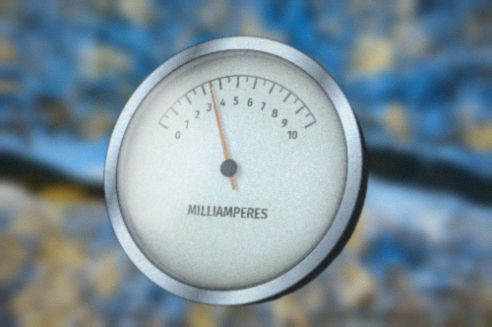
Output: 3.5 mA
